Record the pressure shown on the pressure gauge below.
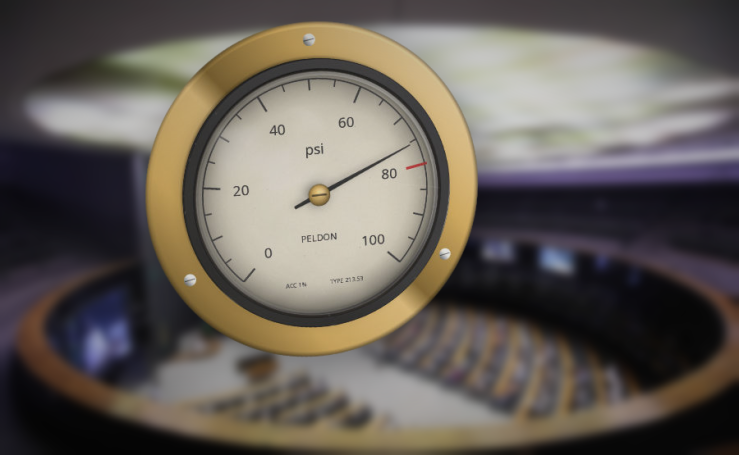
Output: 75 psi
